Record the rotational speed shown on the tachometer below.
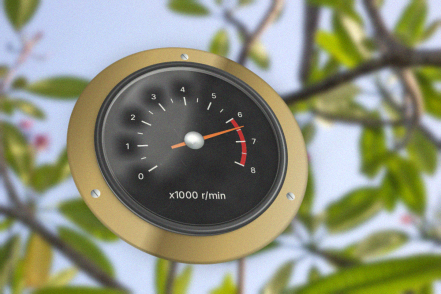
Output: 6500 rpm
